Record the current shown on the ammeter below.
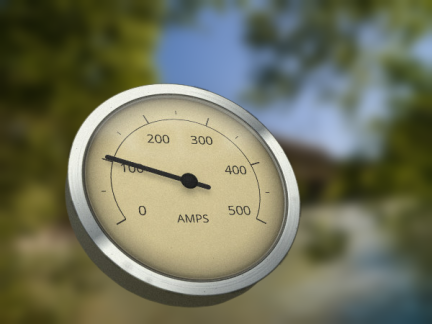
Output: 100 A
